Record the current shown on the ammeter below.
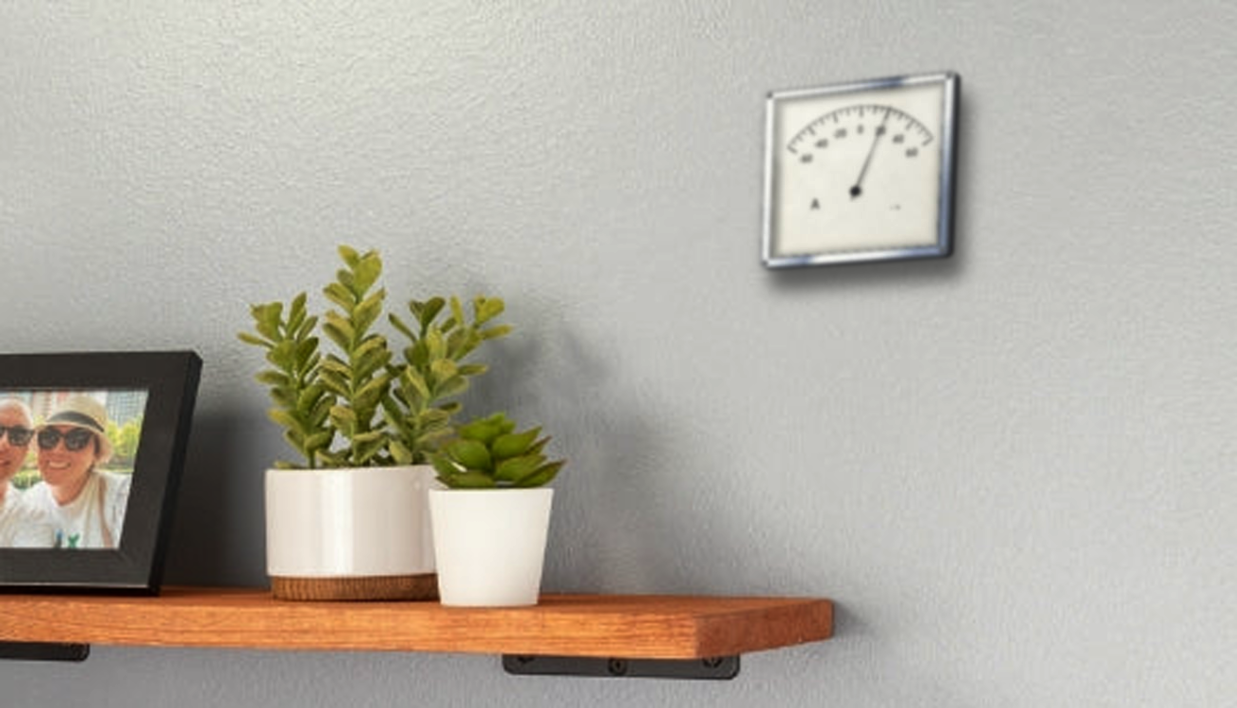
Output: 20 A
